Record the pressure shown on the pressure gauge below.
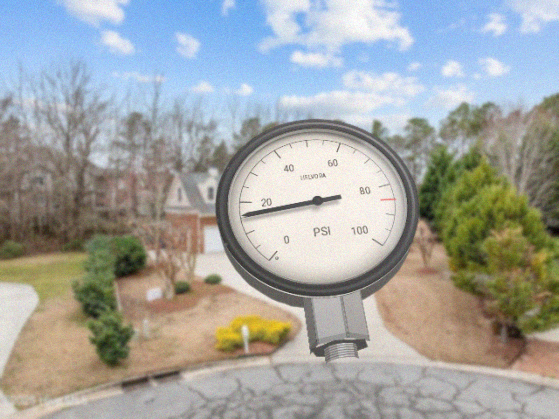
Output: 15 psi
